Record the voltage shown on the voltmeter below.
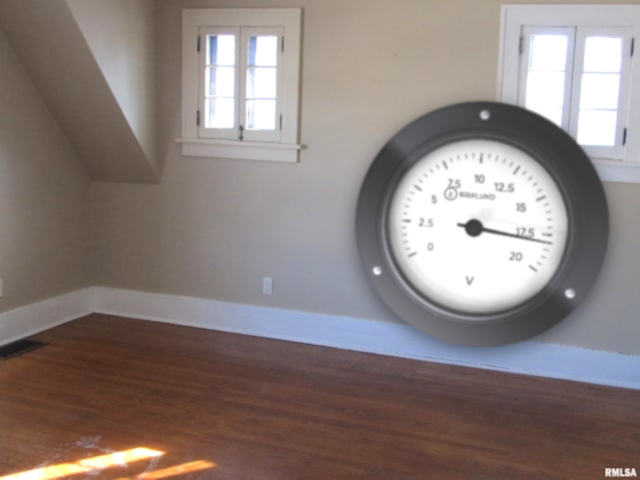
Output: 18 V
